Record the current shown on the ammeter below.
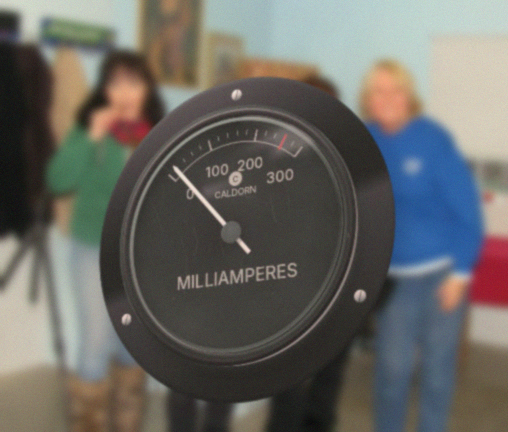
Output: 20 mA
